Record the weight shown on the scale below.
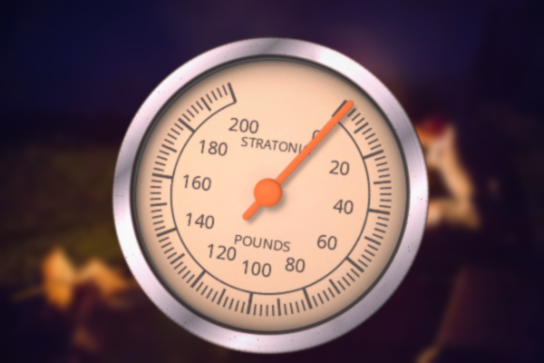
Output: 2 lb
